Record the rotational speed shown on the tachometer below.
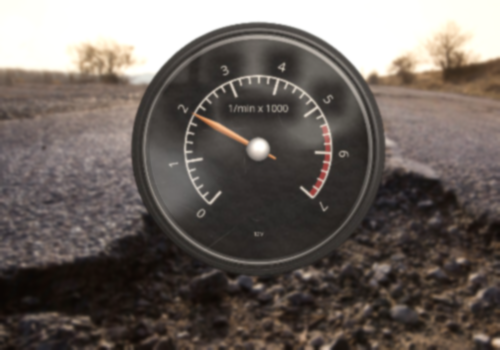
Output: 2000 rpm
